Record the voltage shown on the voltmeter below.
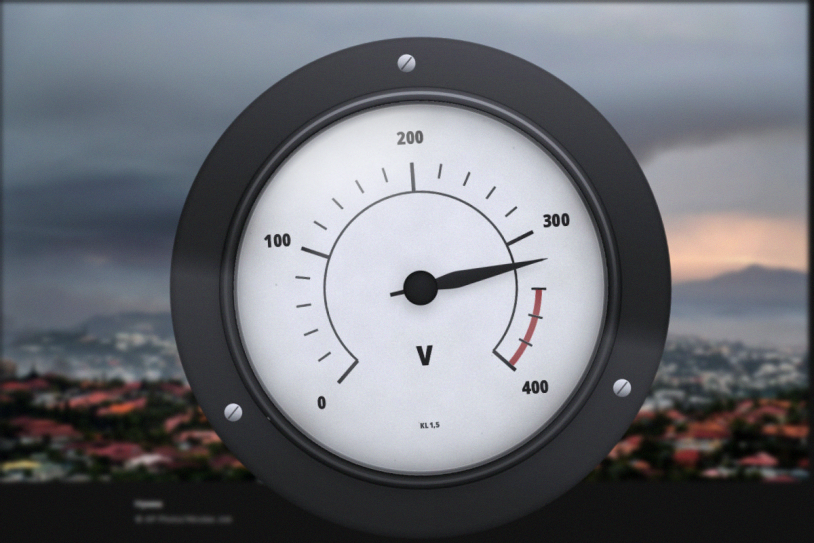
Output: 320 V
